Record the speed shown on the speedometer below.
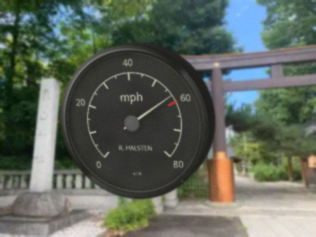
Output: 57.5 mph
